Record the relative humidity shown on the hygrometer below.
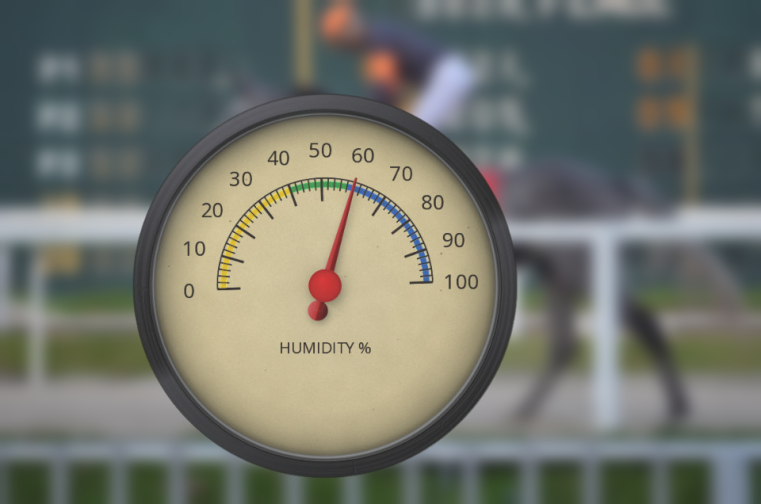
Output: 60 %
